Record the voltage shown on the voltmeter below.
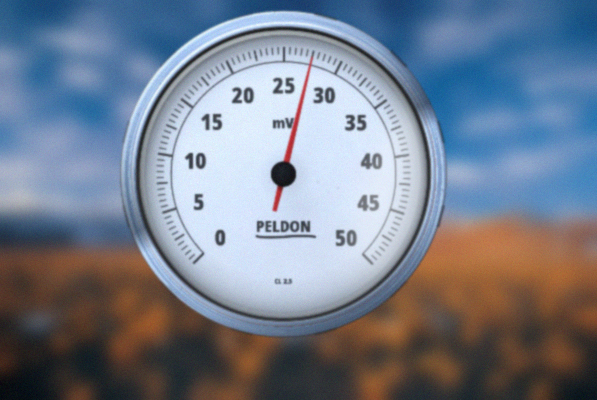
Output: 27.5 mV
